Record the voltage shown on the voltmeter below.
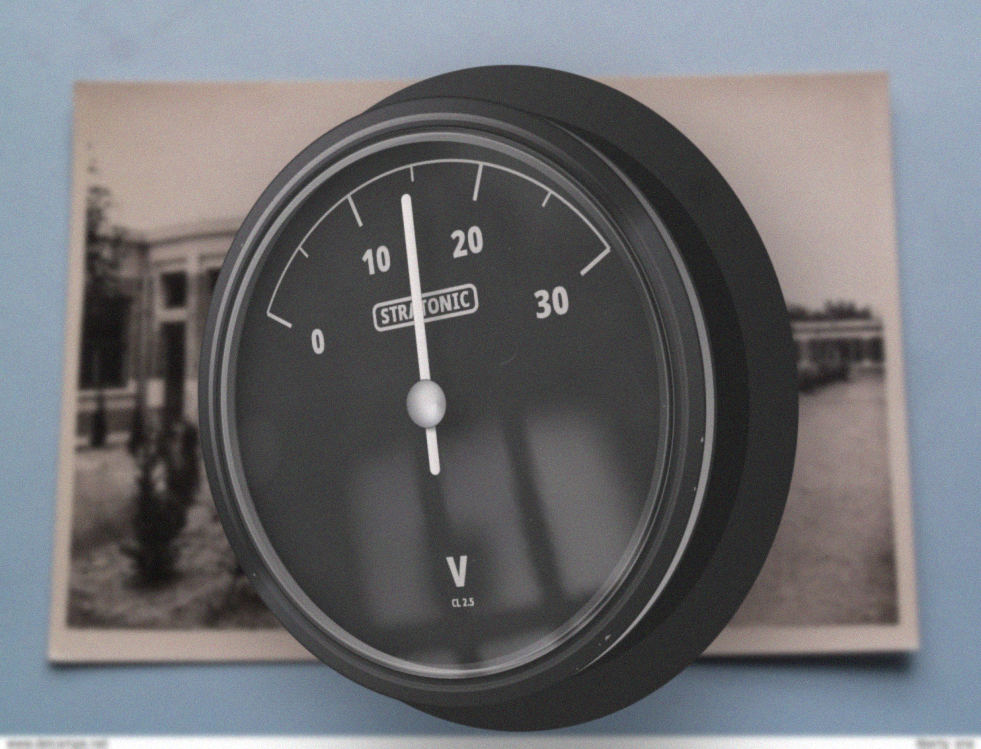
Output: 15 V
